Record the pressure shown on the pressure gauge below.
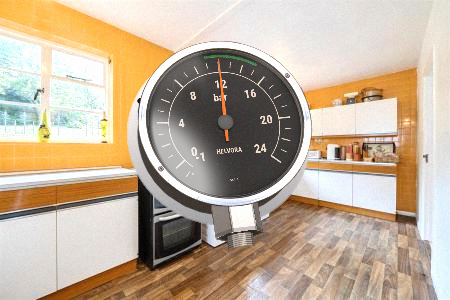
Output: 12 bar
